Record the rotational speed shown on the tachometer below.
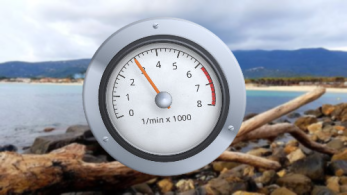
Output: 3000 rpm
